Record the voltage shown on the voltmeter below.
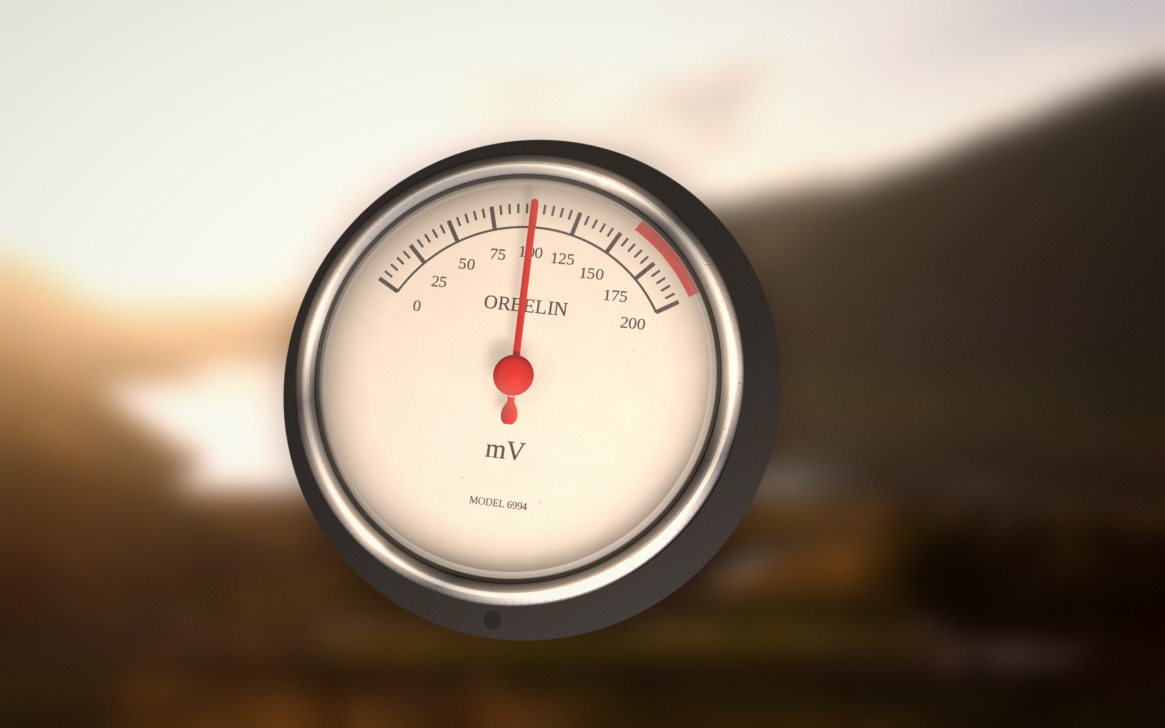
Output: 100 mV
